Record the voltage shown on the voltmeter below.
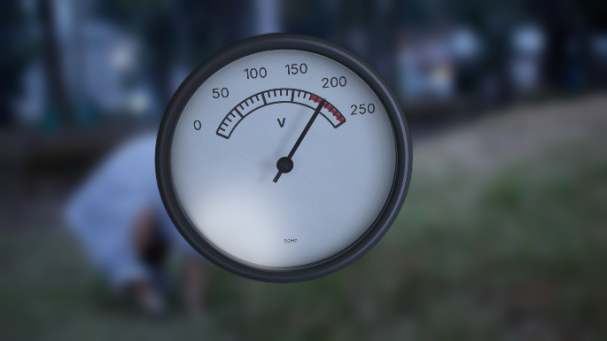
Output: 200 V
